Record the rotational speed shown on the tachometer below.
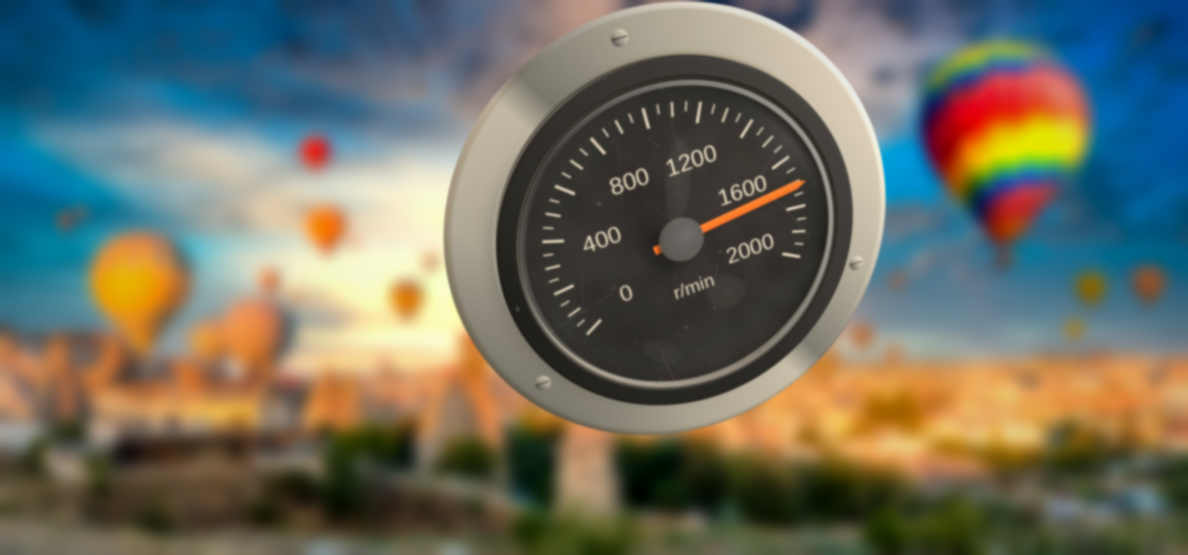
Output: 1700 rpm
